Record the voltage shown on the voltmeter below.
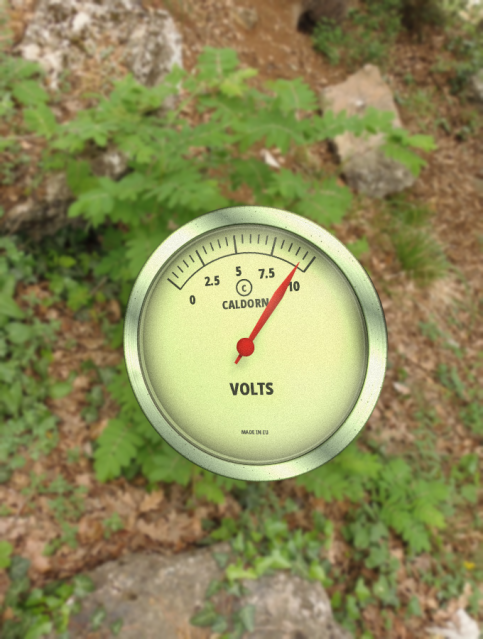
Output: 9.5 V
